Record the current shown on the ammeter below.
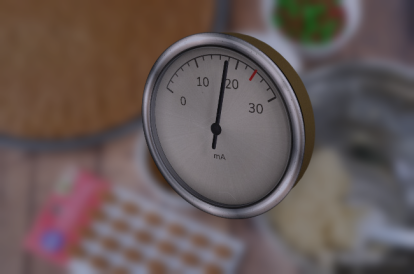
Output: 18 mA
